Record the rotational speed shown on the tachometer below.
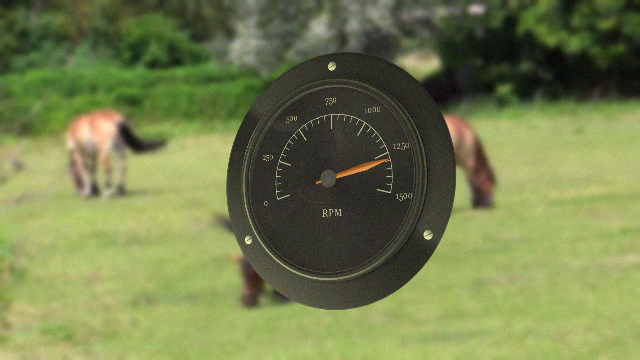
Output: 1300 rpm
